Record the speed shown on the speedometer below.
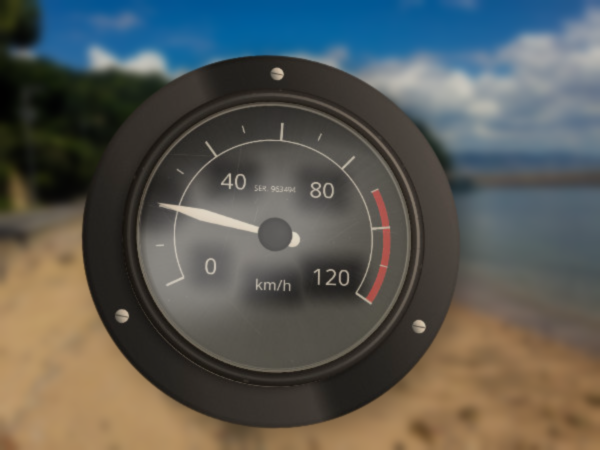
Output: 20 km/h
